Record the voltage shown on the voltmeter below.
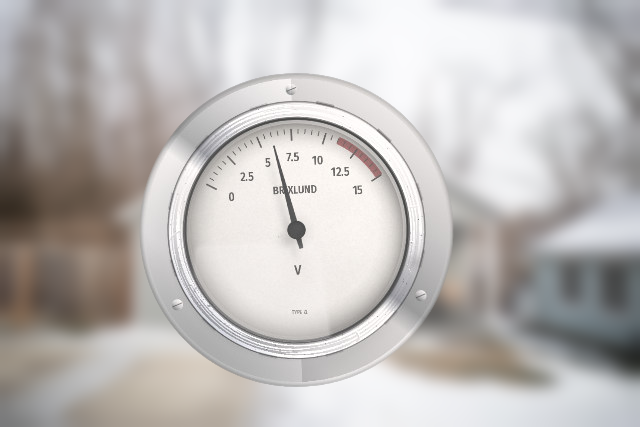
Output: 6 V
